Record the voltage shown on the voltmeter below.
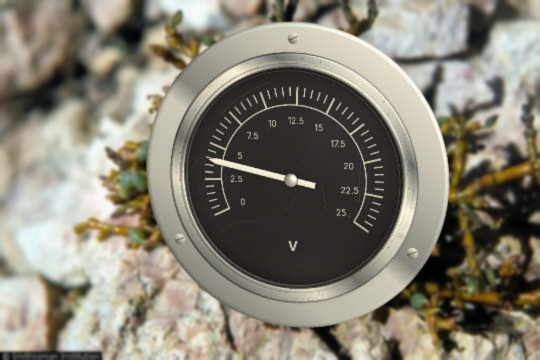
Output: 4 V
